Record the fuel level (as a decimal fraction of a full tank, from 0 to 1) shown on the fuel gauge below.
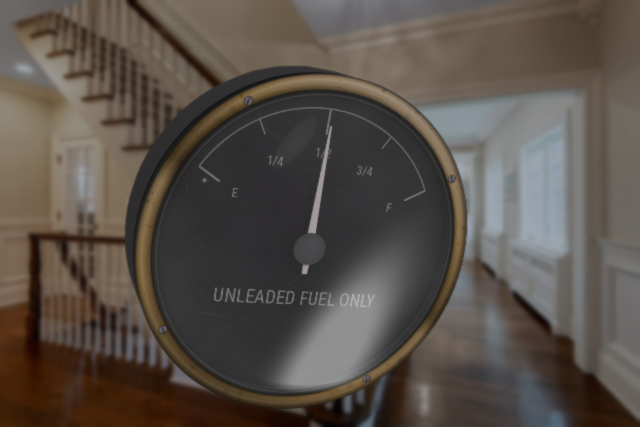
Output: 0.5
